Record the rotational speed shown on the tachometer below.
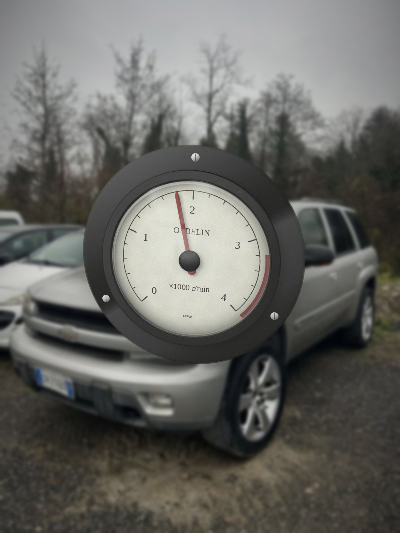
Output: 1800 rpm
